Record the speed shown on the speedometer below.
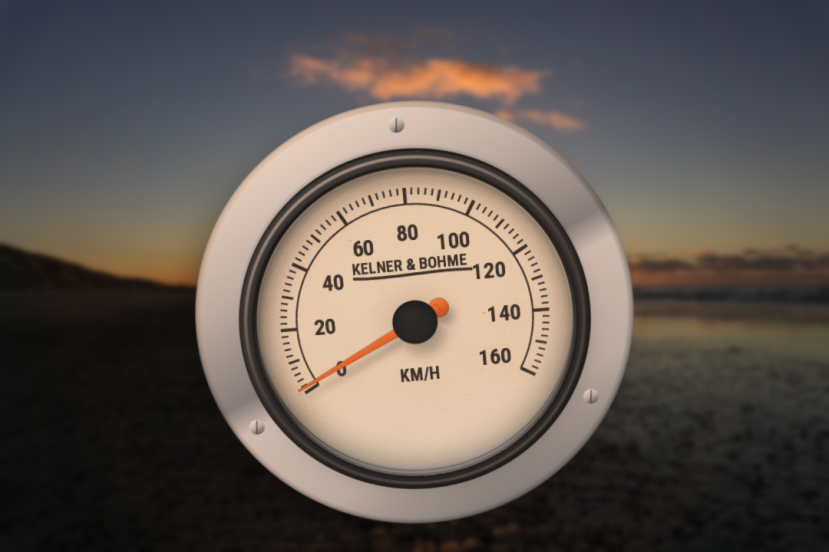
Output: 2 km/h
